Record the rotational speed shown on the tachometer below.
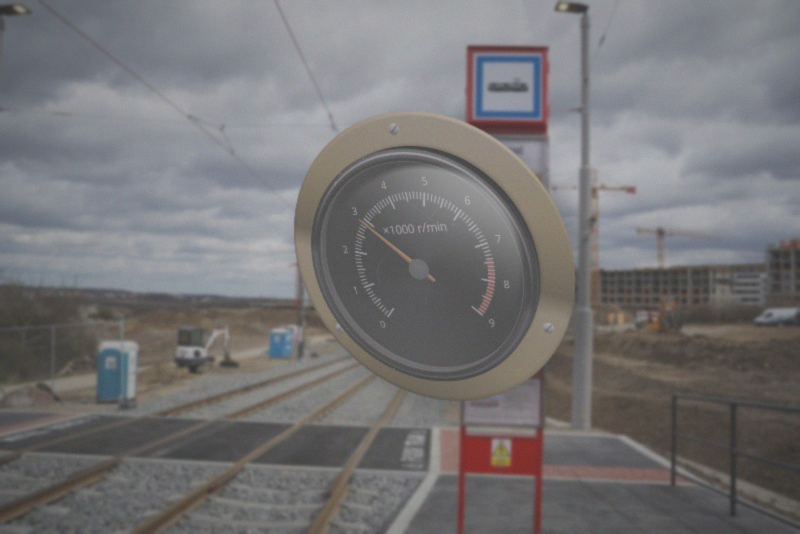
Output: 3000 rpm
